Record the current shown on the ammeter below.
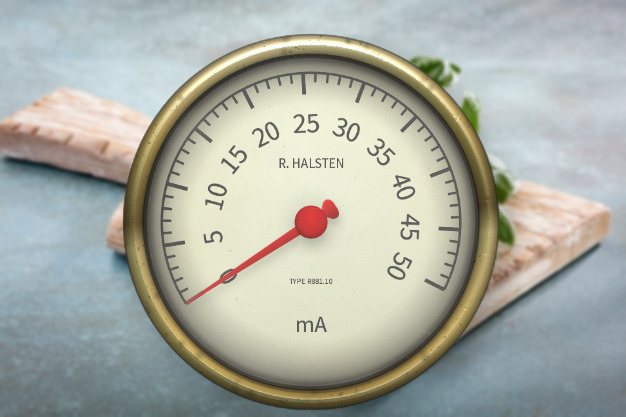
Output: 0 mA
